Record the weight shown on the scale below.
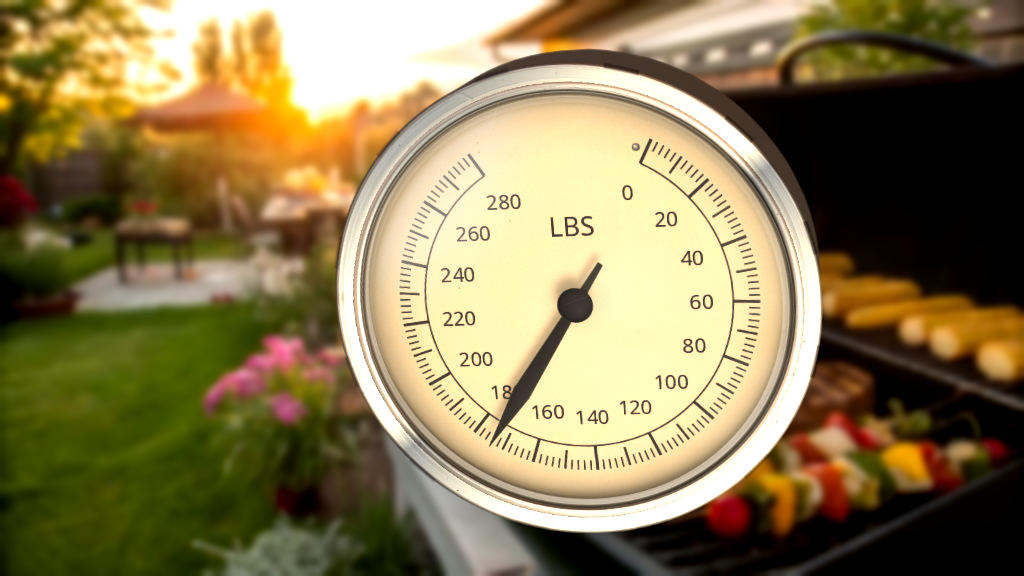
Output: 174 lb
